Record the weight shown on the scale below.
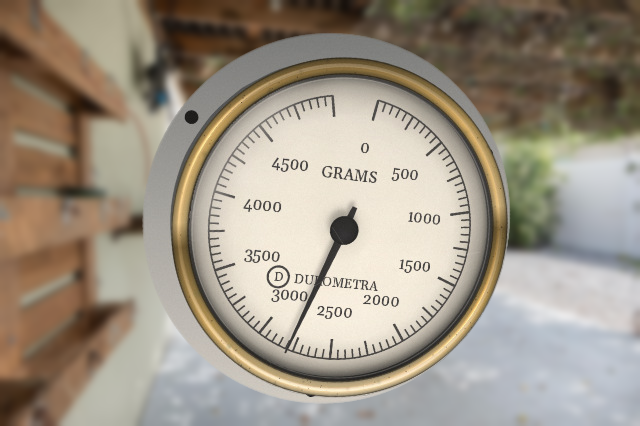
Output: 2800 g
